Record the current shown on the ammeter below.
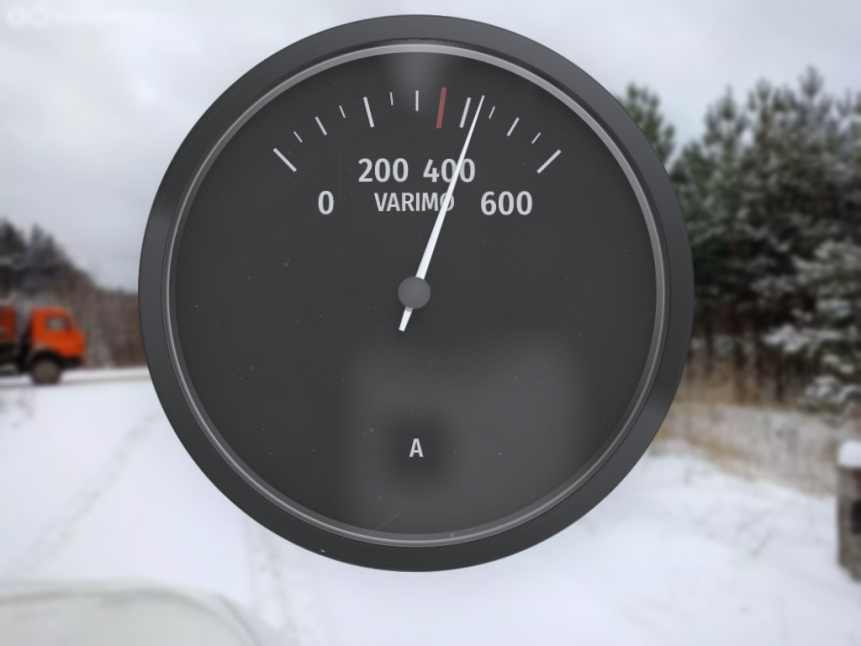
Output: 425 A
